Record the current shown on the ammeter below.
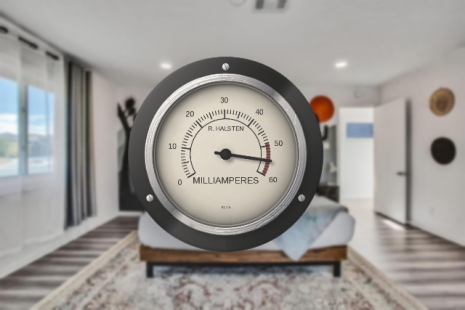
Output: 55 mA
